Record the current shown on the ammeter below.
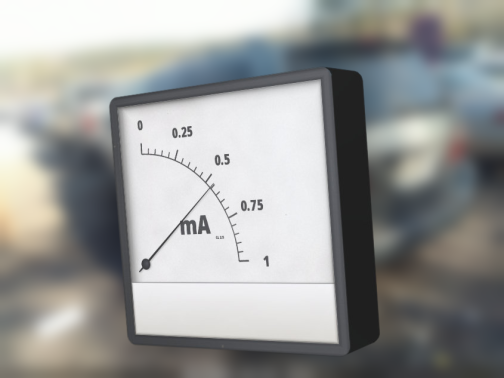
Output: 0.55 mA
